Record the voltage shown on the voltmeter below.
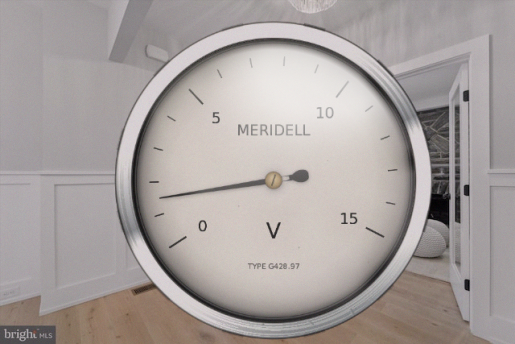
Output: 1.5 V
